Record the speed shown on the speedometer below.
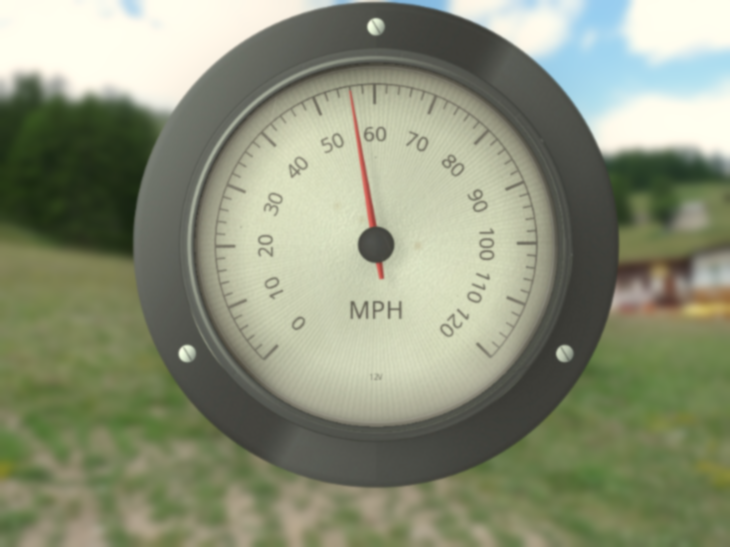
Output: 56 mph
